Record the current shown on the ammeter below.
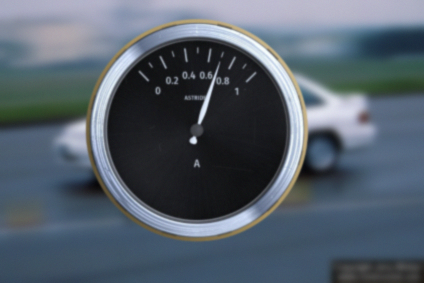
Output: 0.7 A
